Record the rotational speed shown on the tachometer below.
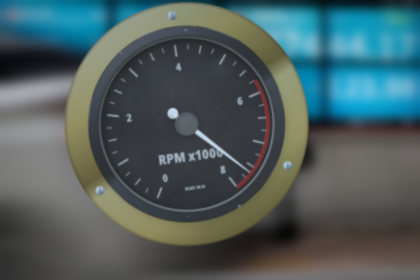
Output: 7625 rpm
